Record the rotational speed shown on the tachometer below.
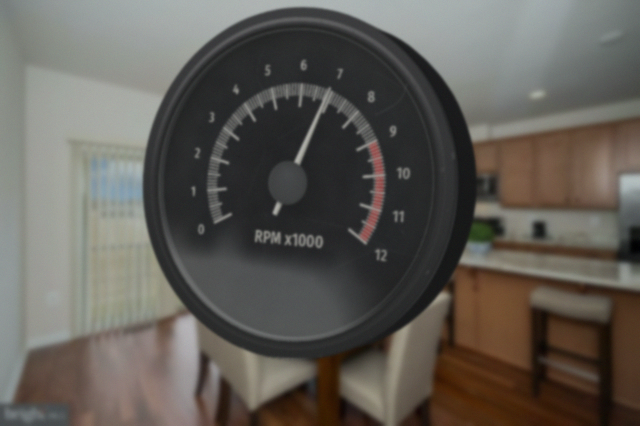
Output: 7000 rpm
